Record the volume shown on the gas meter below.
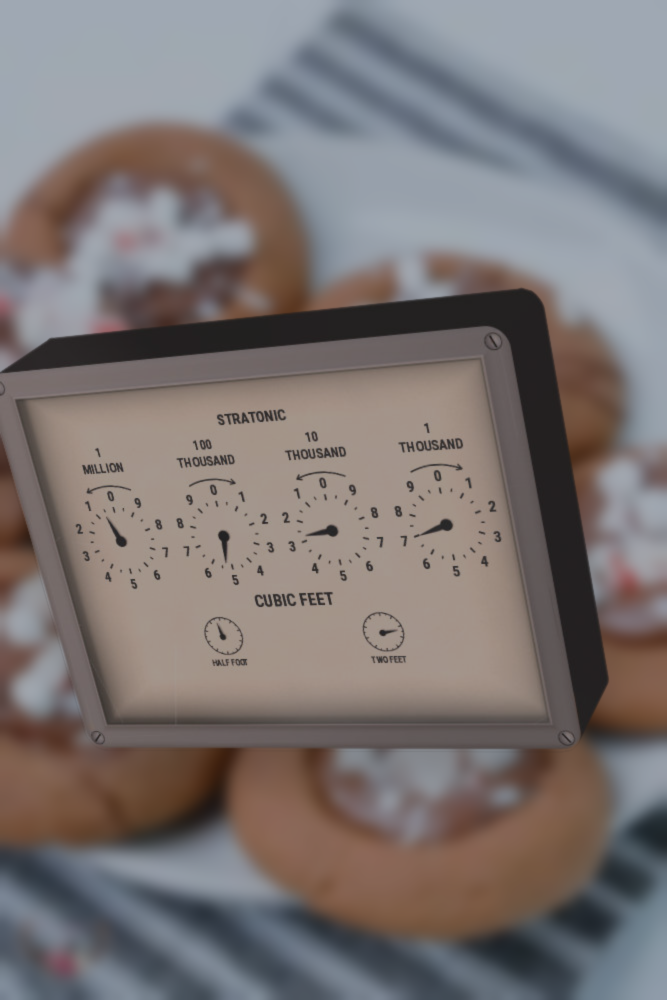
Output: 52700 ft³
